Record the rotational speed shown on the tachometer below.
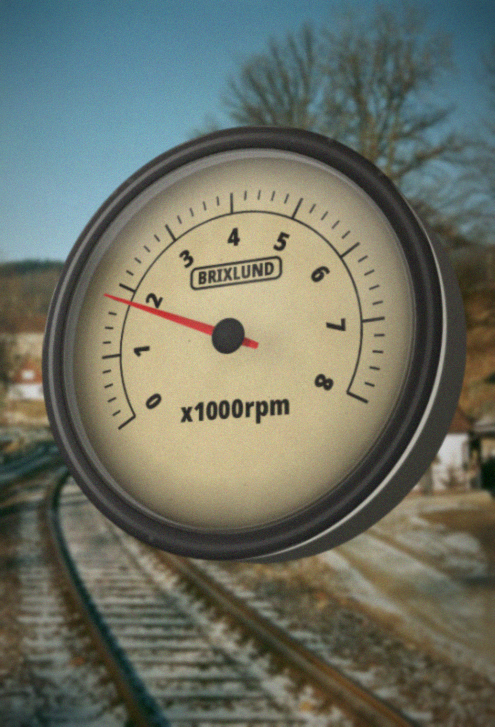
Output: 1800 rpm
